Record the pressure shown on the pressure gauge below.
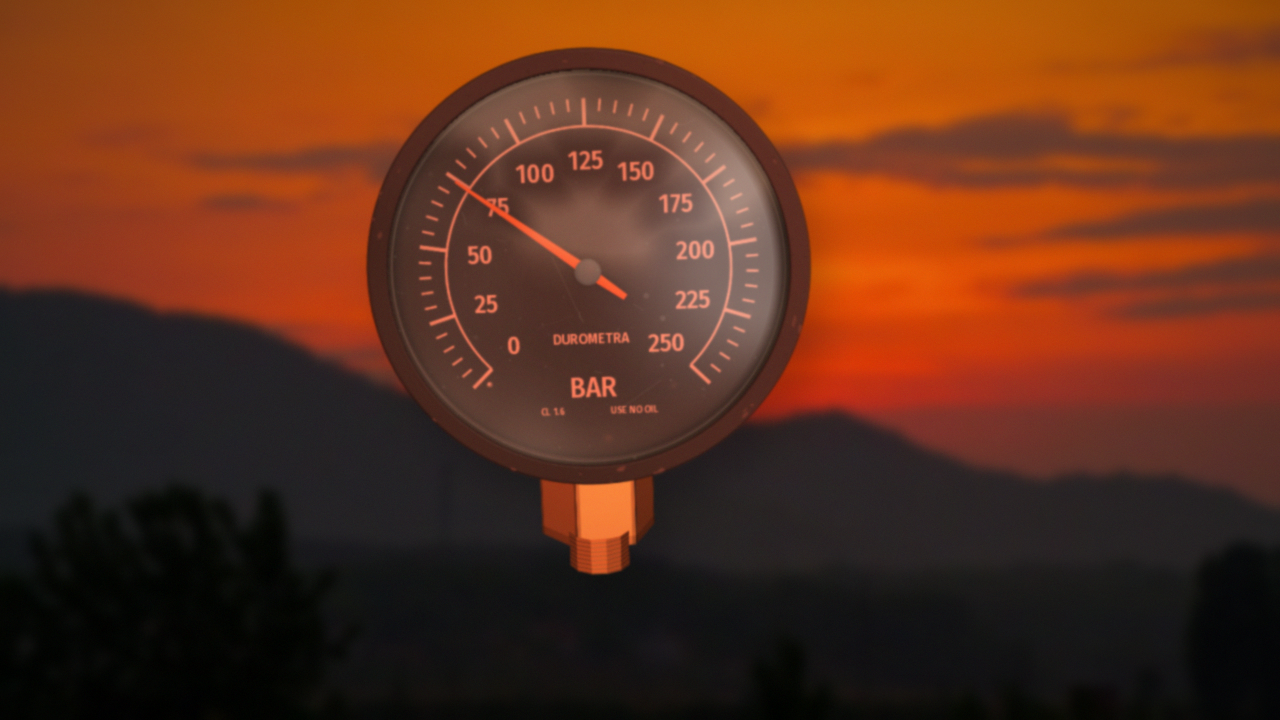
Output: 75 bar
